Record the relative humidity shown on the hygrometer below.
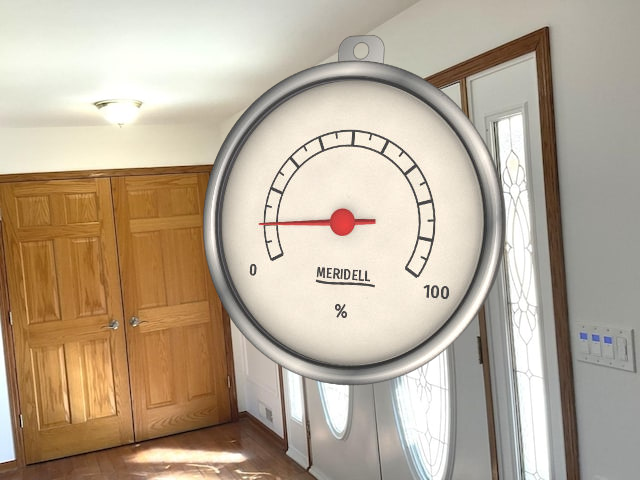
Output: 10 %
